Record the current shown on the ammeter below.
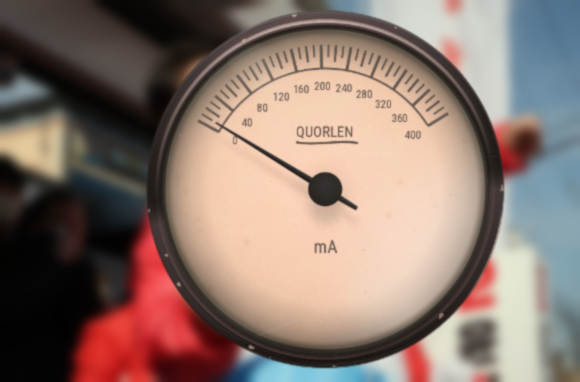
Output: 10 mA
